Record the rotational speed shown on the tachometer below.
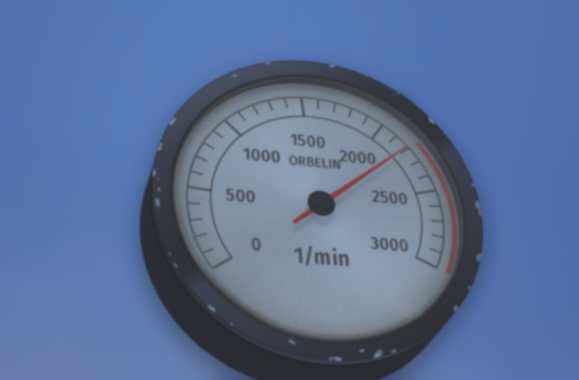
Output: 2200 rpm
